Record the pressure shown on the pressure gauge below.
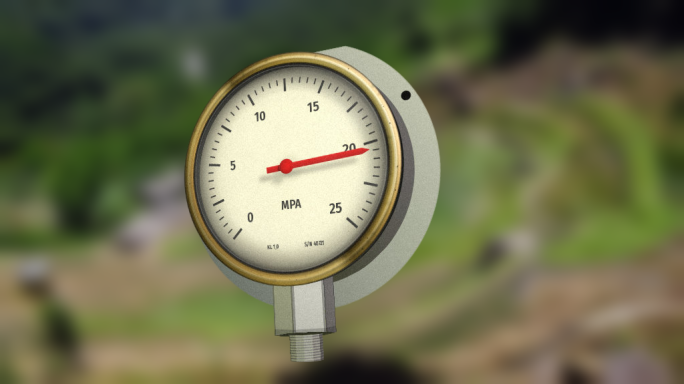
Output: 20.5 MPa
